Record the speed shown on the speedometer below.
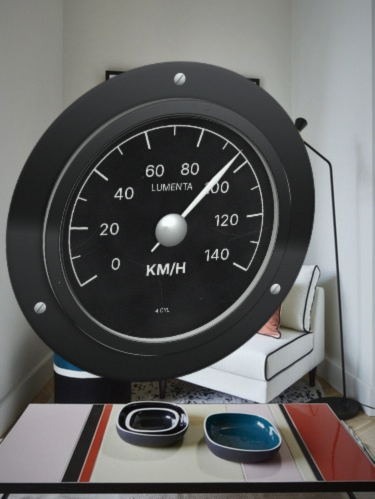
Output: 95 km/h
